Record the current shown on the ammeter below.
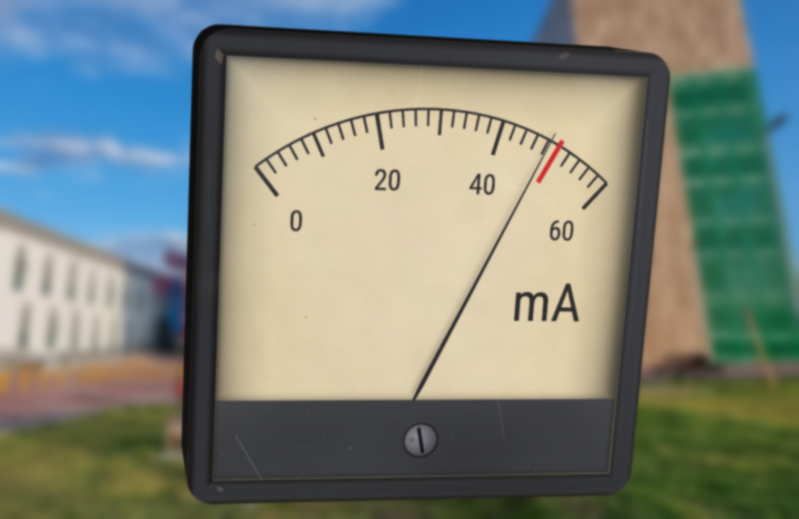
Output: 48 mA
